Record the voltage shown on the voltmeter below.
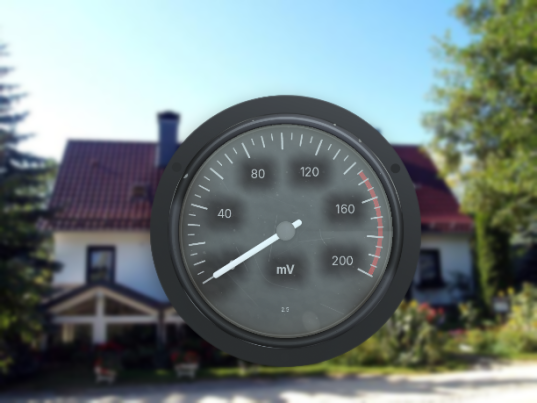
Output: 0 mV
